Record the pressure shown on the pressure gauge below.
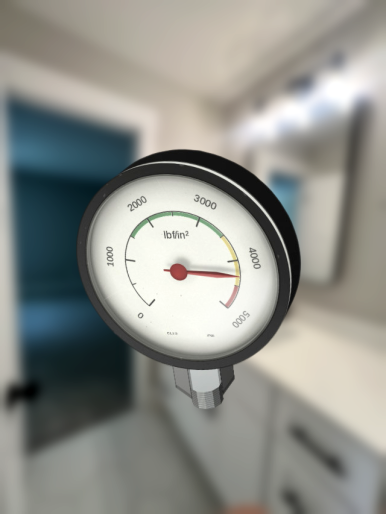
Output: 4250 psi
